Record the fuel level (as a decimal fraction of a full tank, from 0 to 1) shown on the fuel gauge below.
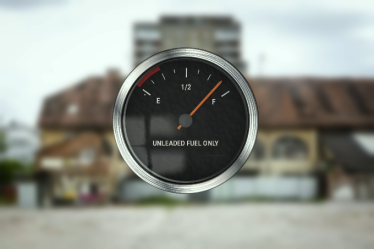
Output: 0.875
